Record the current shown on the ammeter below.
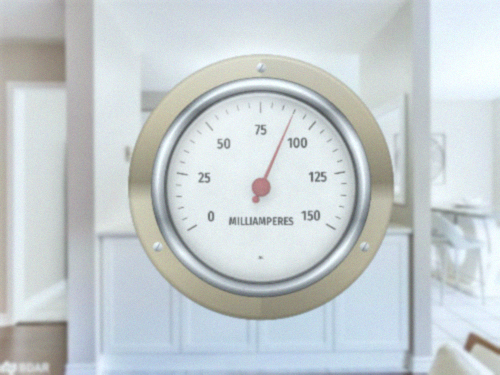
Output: 90 mA
